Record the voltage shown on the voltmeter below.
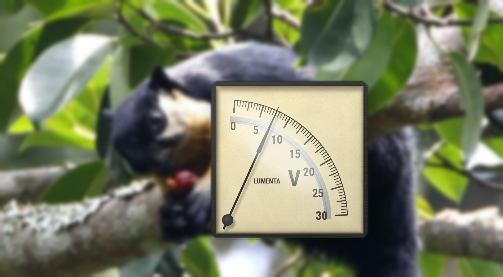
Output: 7.5 V
